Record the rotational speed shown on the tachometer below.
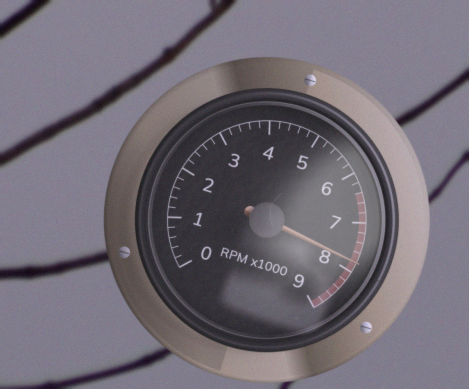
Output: 7800 rpm
